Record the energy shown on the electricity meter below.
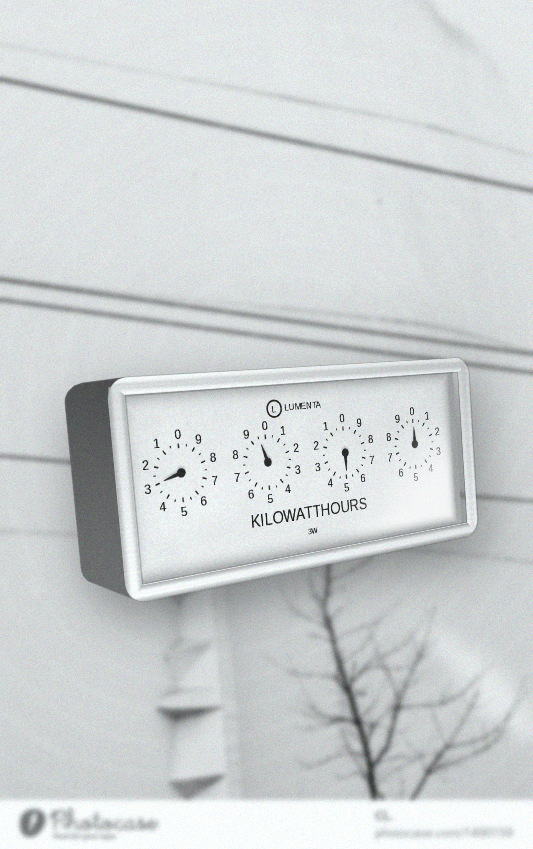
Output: 2950 kWh
